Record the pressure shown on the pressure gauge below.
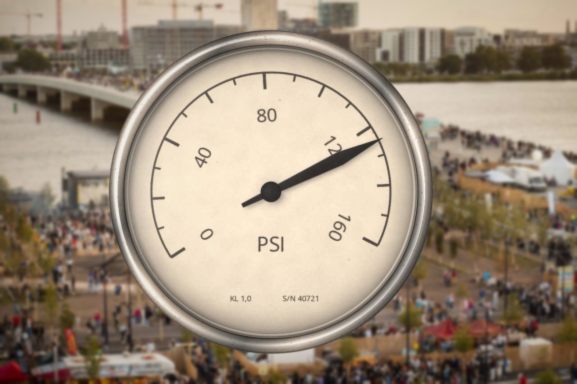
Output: 125 psi
